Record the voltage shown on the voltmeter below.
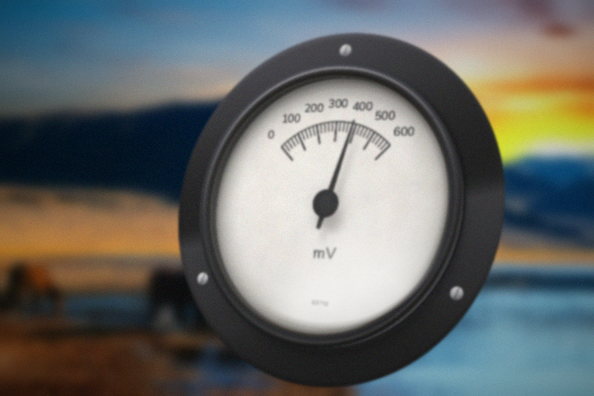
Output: 400 mV
